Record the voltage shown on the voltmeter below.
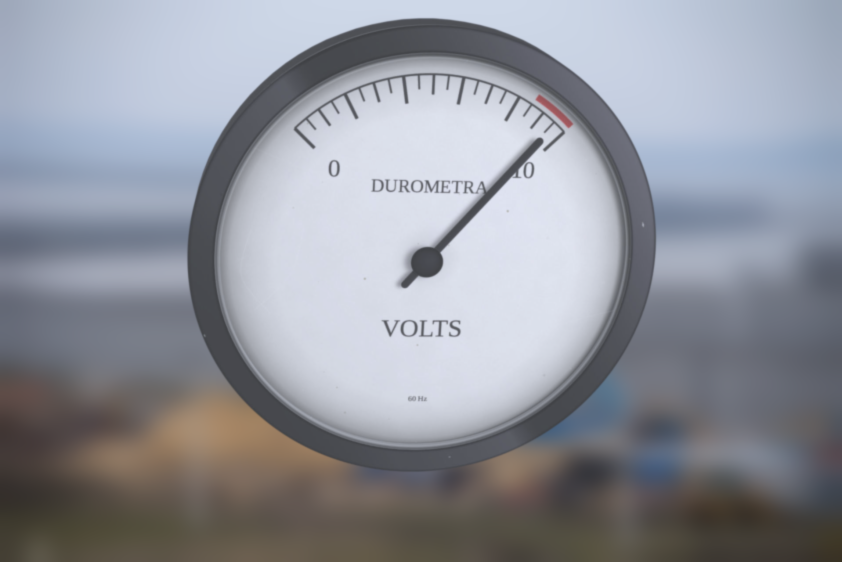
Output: 9.5 V
